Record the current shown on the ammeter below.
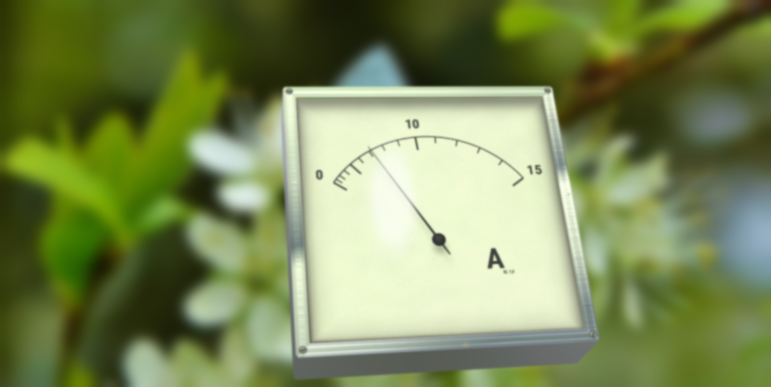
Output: 7 A
